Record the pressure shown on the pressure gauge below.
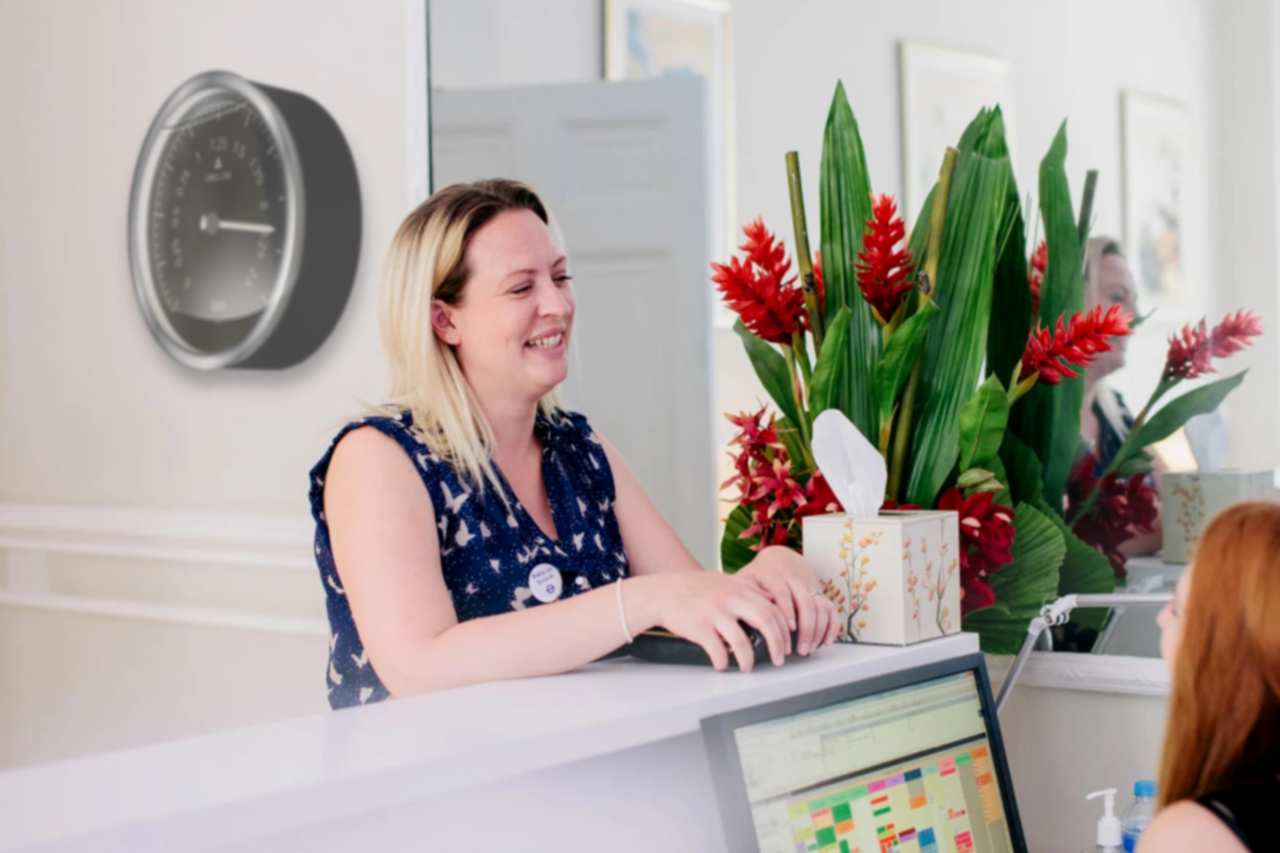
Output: 2.15 bar
